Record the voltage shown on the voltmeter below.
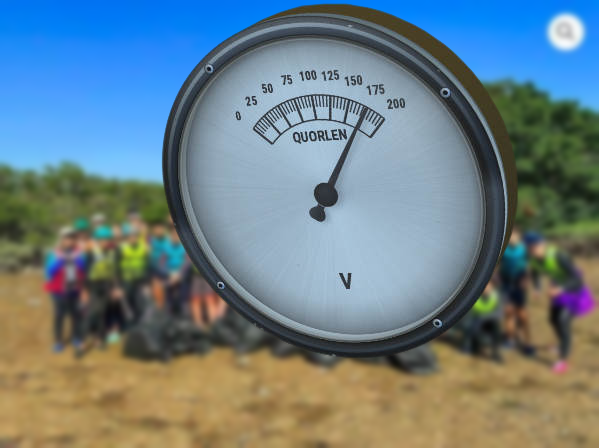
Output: 175 V
